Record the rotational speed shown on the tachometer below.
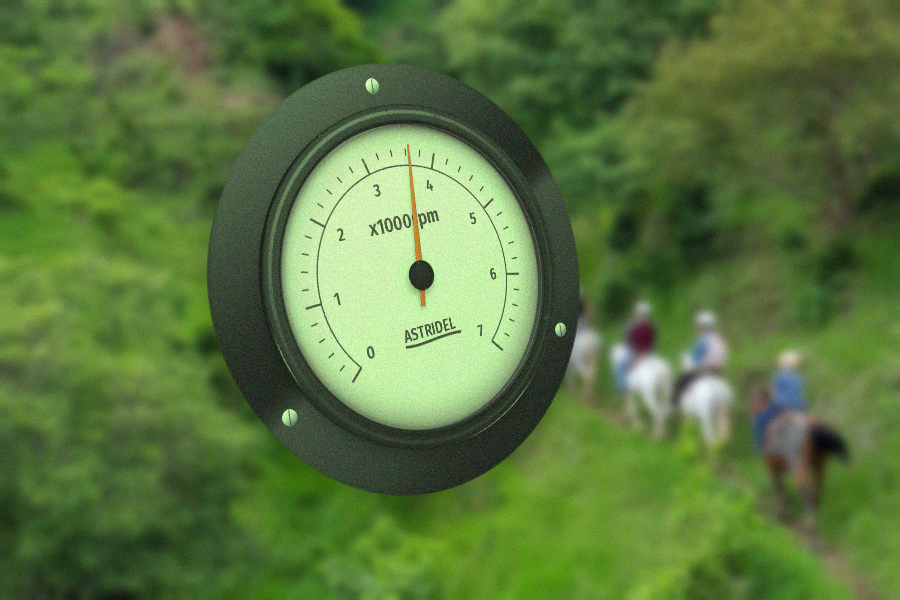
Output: 3600 rpm
